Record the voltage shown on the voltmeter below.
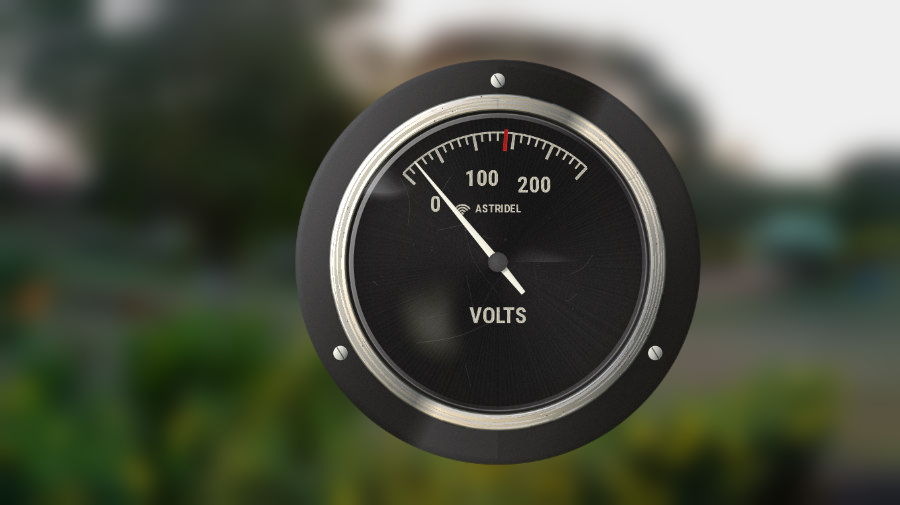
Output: 20 V
